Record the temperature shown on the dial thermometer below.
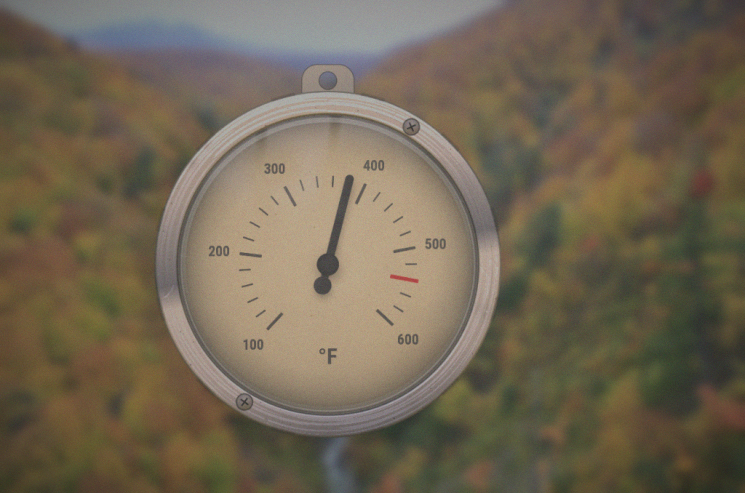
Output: 380 °F
